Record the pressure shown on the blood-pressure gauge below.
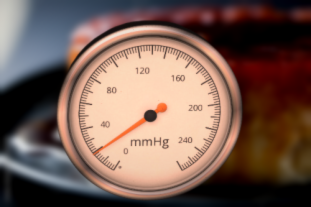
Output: 20 mmHg
